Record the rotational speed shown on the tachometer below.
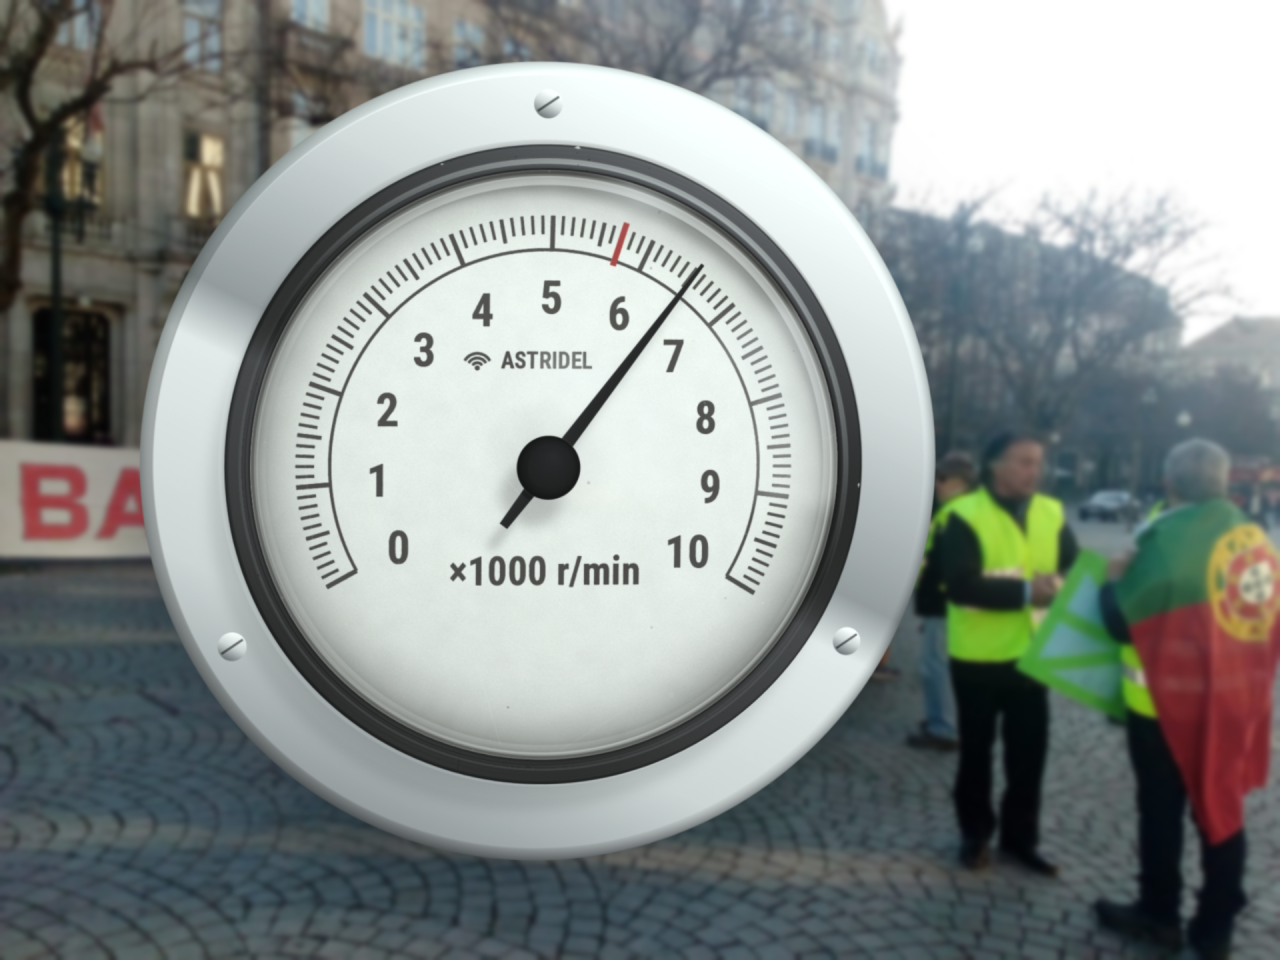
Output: 6500 rpm
